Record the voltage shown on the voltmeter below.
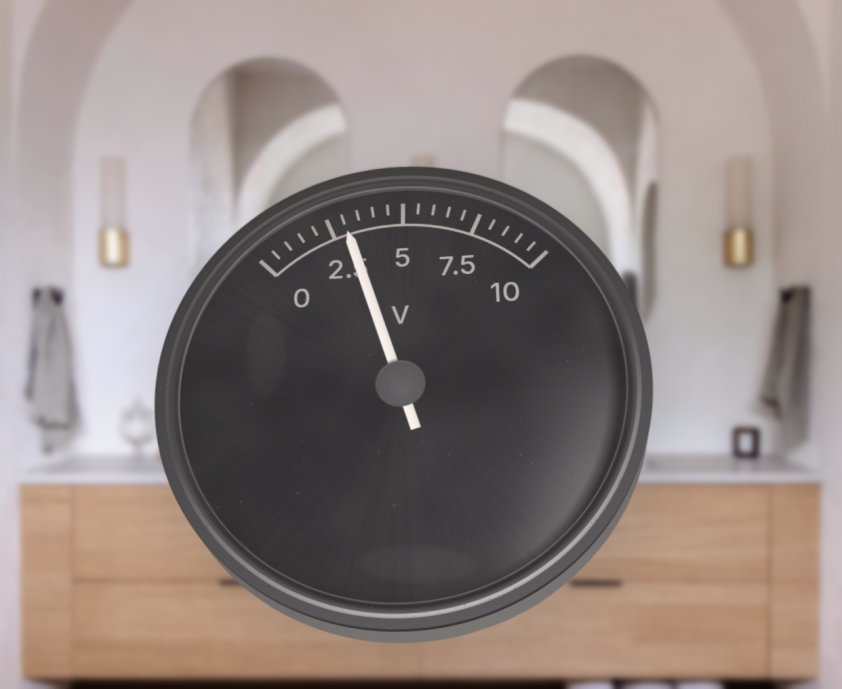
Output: 3 V
